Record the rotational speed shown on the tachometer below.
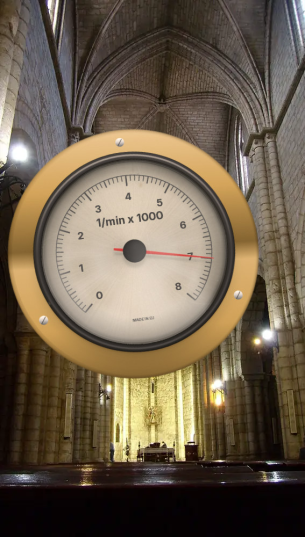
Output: 7000 rpm
